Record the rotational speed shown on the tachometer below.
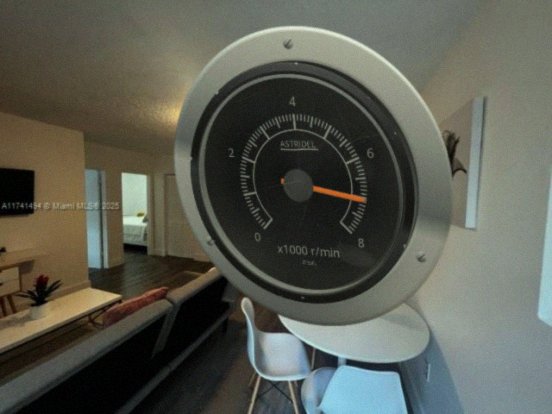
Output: 7000 rpm
